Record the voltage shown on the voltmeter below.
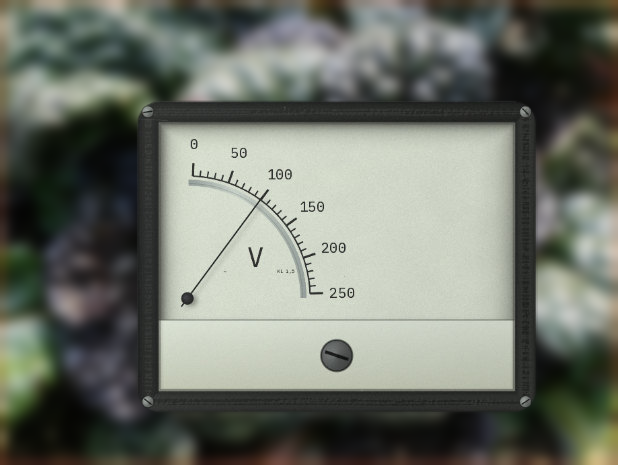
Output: 100 V
